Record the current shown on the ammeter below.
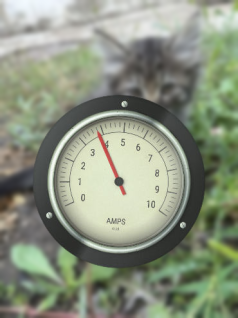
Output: 3.8 A
